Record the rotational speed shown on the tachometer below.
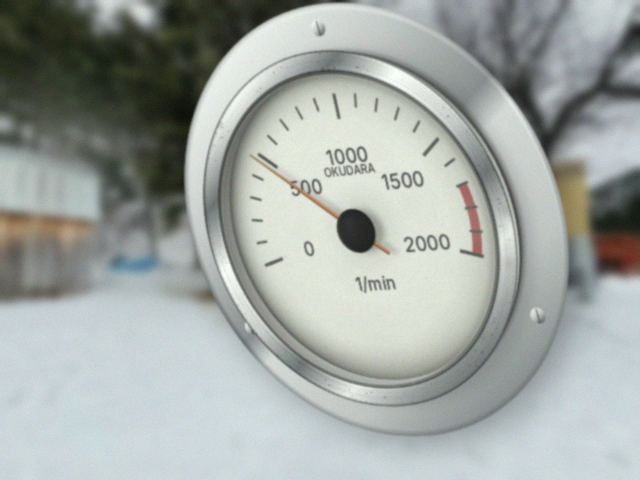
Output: 500 rpm
